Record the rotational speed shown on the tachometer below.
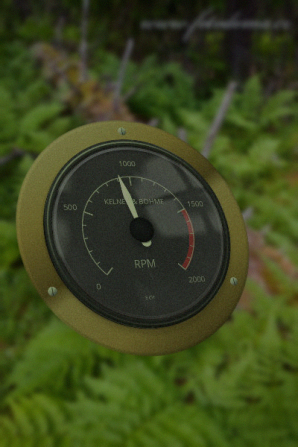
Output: 900 rpm
